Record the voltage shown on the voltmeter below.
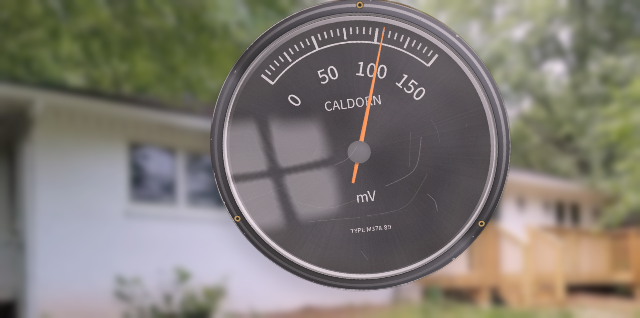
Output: 105 mV
